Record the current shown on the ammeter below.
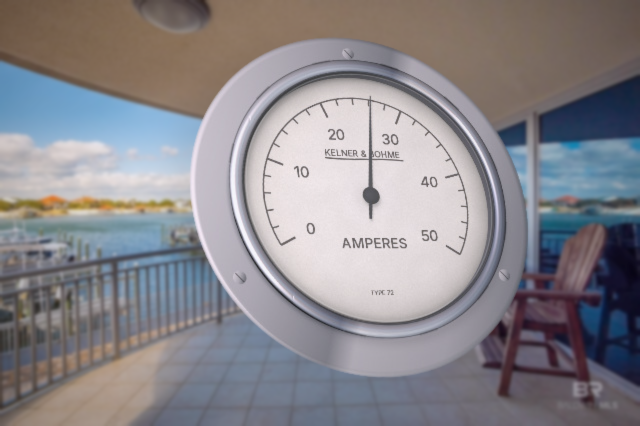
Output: 26 A
